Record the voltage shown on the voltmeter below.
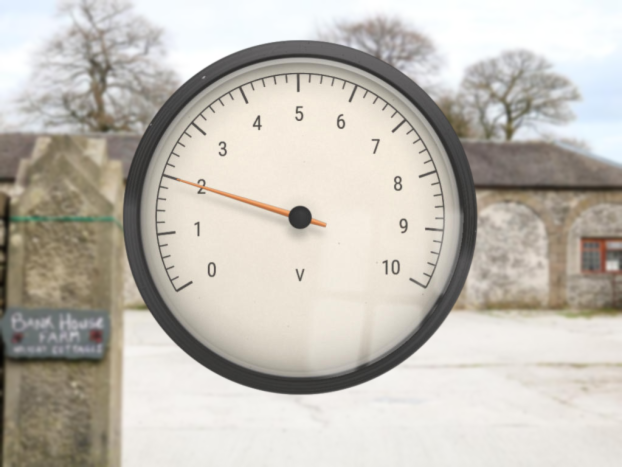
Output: 2 V
